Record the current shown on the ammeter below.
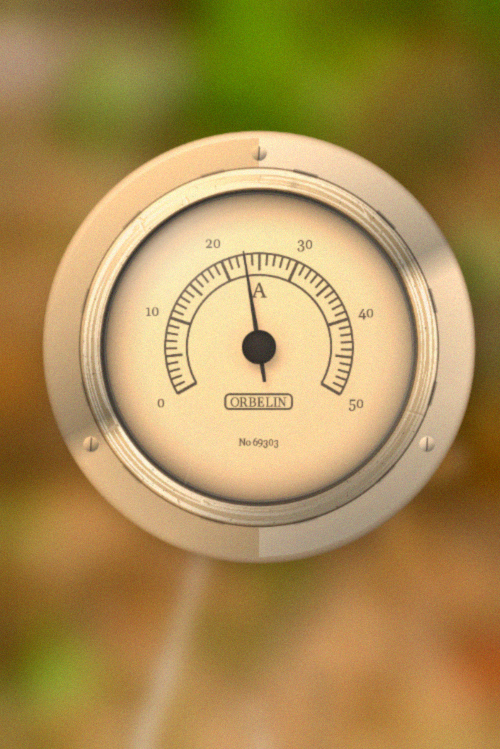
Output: 23 A
